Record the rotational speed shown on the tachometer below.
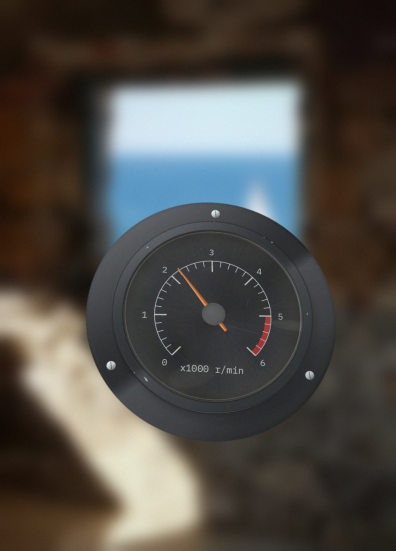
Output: 2200 rpm
